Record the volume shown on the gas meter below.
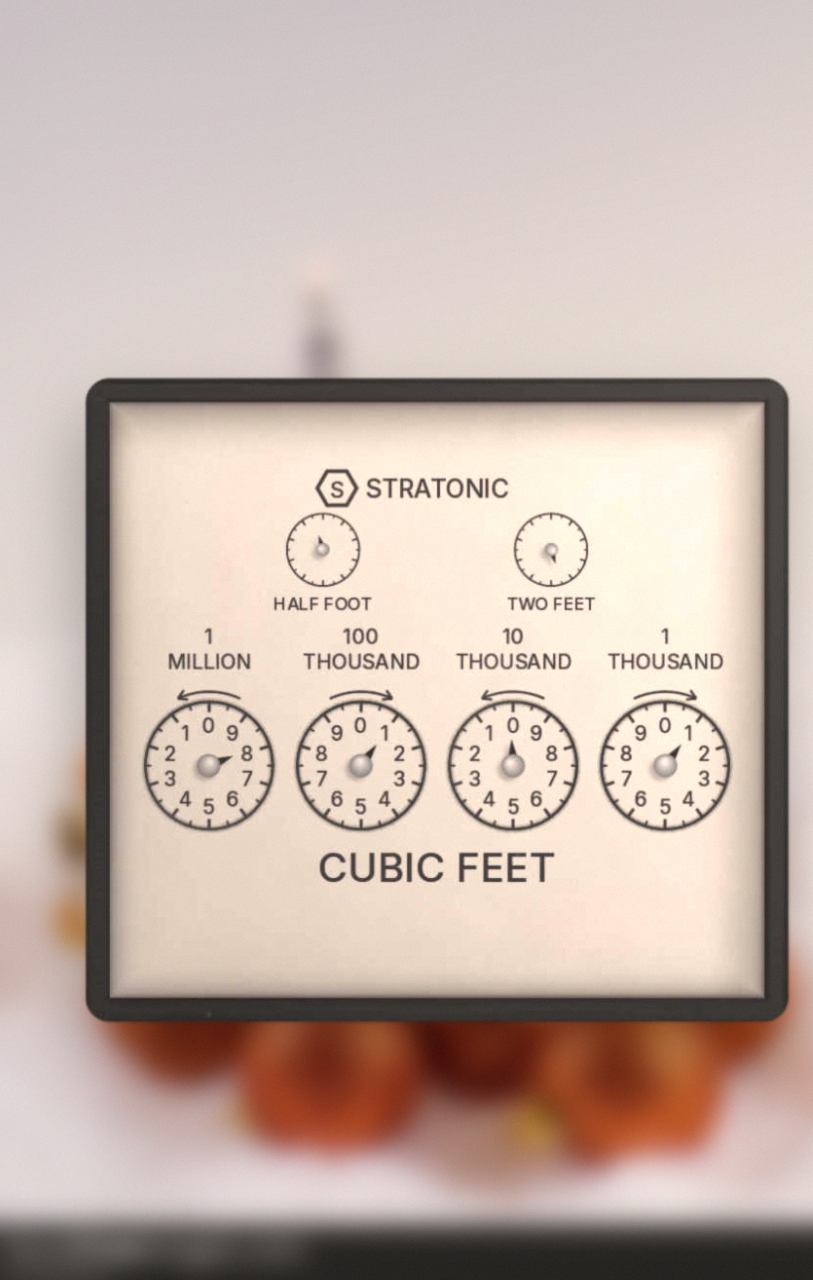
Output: 810100 ft³
